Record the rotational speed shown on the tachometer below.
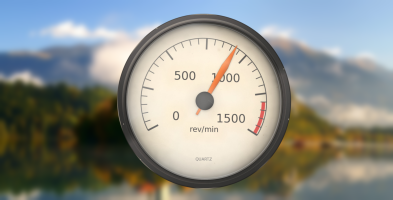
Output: 925 rpm
